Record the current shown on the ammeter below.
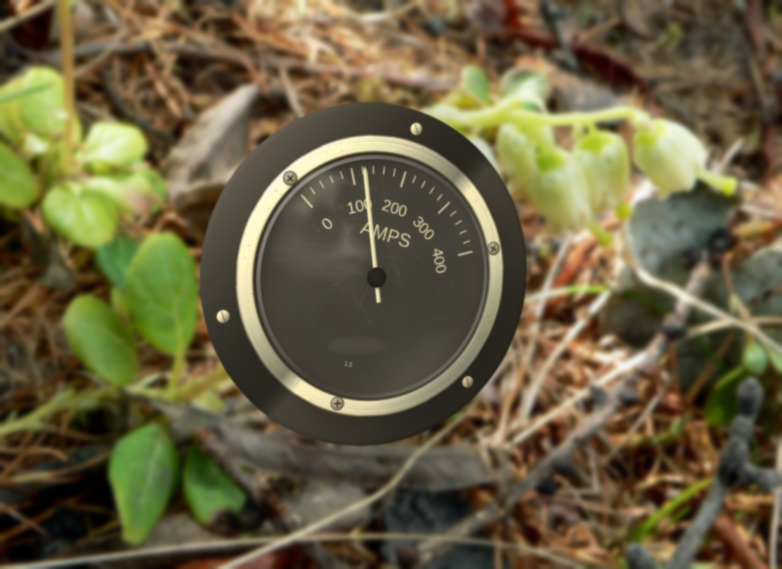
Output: 120 A
